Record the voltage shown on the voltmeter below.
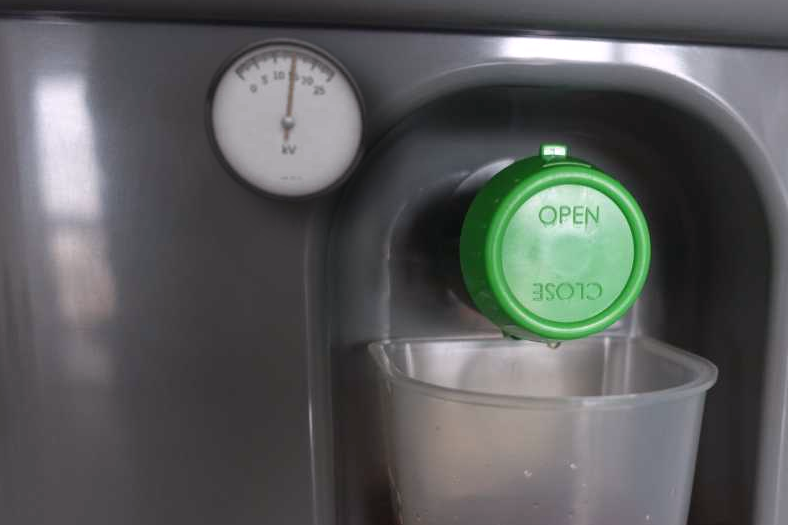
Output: 15 kV
